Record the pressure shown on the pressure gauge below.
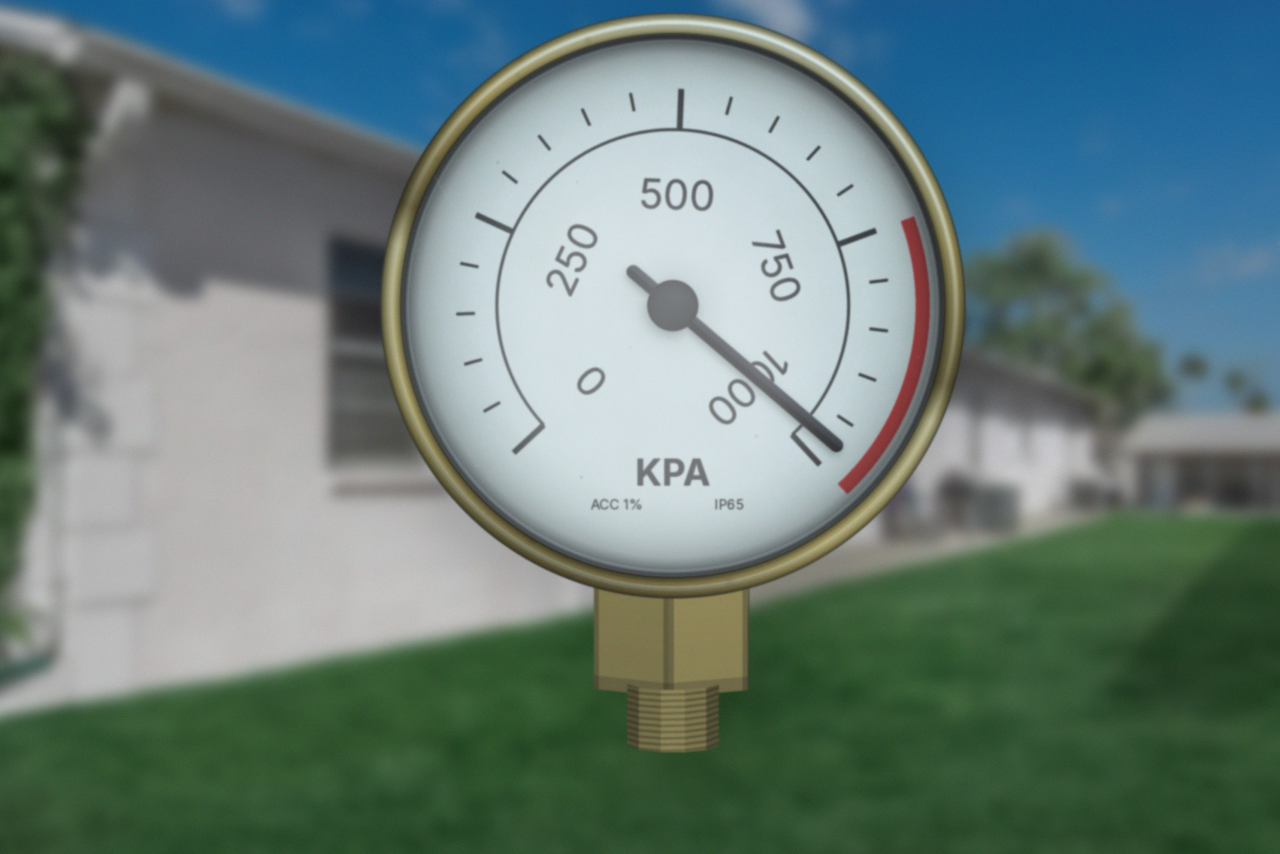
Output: 975 kPa
